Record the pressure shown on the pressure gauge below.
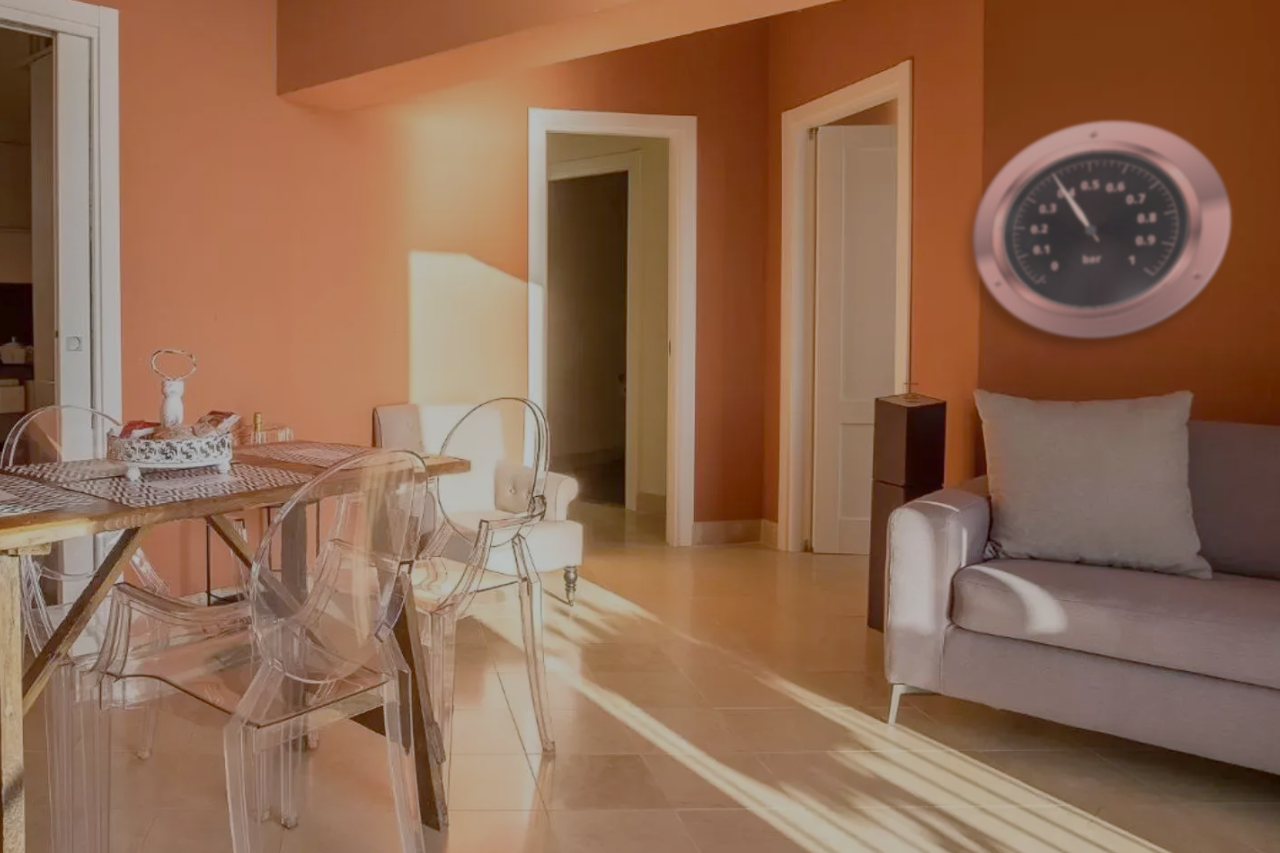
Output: 0.4 bar
